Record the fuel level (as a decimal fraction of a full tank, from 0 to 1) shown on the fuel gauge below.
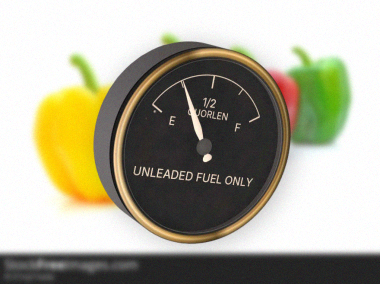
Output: 0.25
